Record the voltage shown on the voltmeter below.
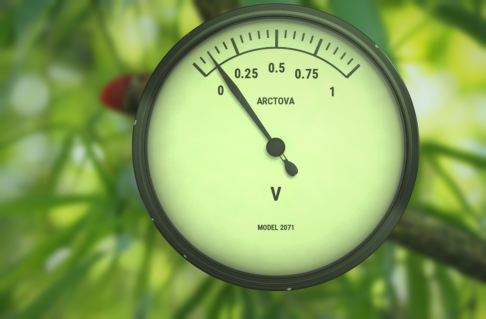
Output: 0.1 V
